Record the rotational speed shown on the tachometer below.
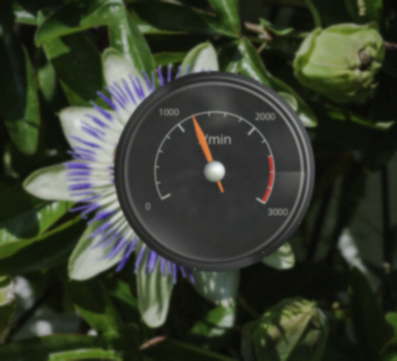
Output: 1200 rpm
